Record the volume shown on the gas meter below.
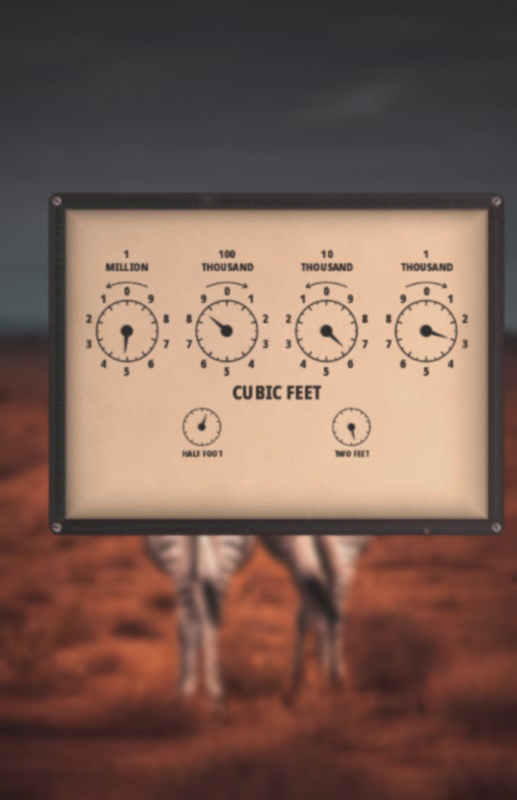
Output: 486300 ft³
